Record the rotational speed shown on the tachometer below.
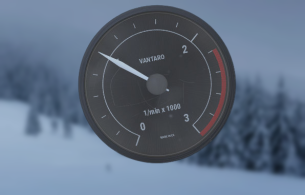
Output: 1000 rpm
